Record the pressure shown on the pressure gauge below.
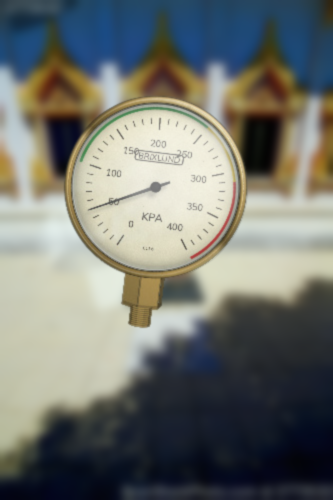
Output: 50 kPa
